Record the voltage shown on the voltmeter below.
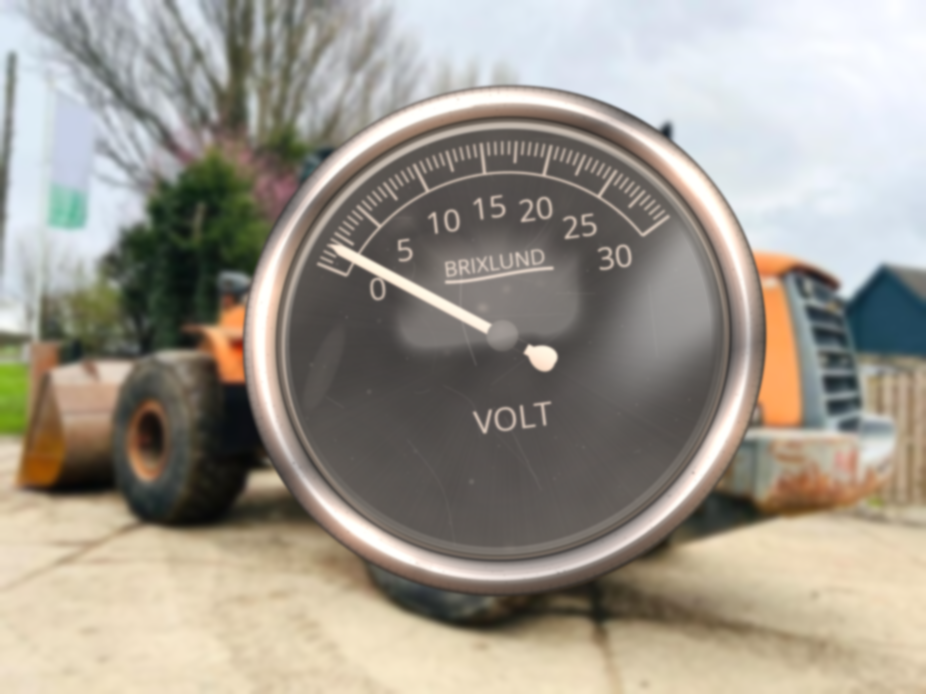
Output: 1.5 V
